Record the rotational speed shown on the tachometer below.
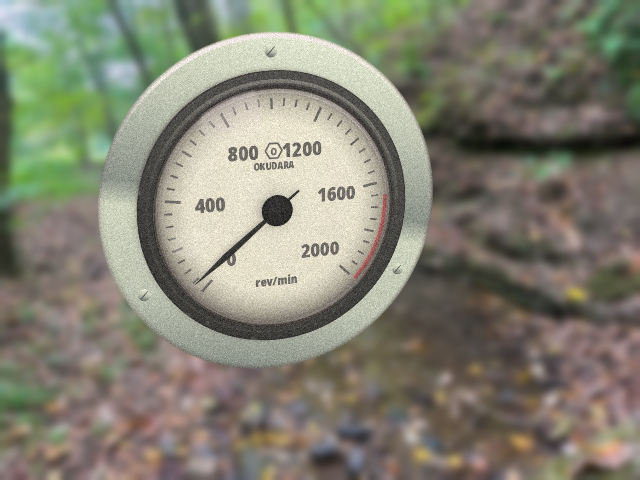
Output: 50 rpm
